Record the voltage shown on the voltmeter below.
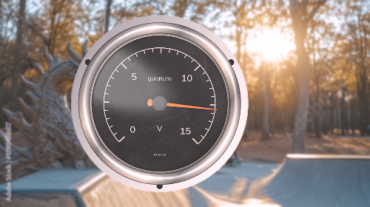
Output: 12.75 V
